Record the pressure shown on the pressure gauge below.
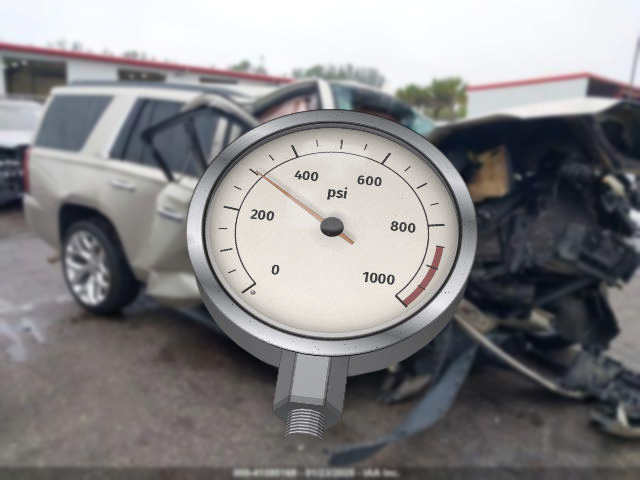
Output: 300 psi
